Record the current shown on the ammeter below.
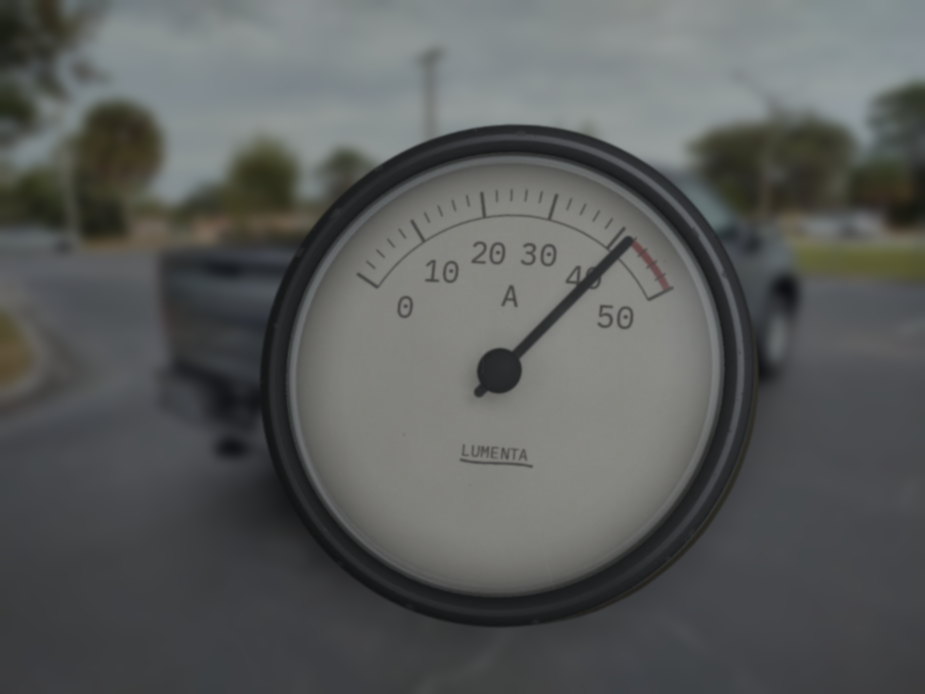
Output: 42 A
